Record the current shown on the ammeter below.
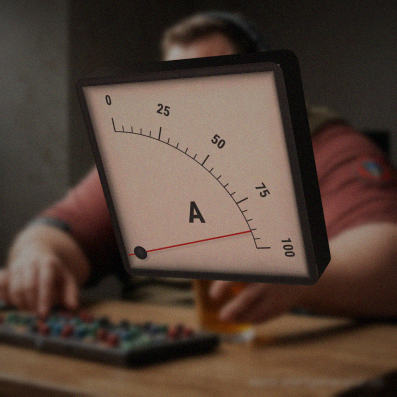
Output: 90 A
